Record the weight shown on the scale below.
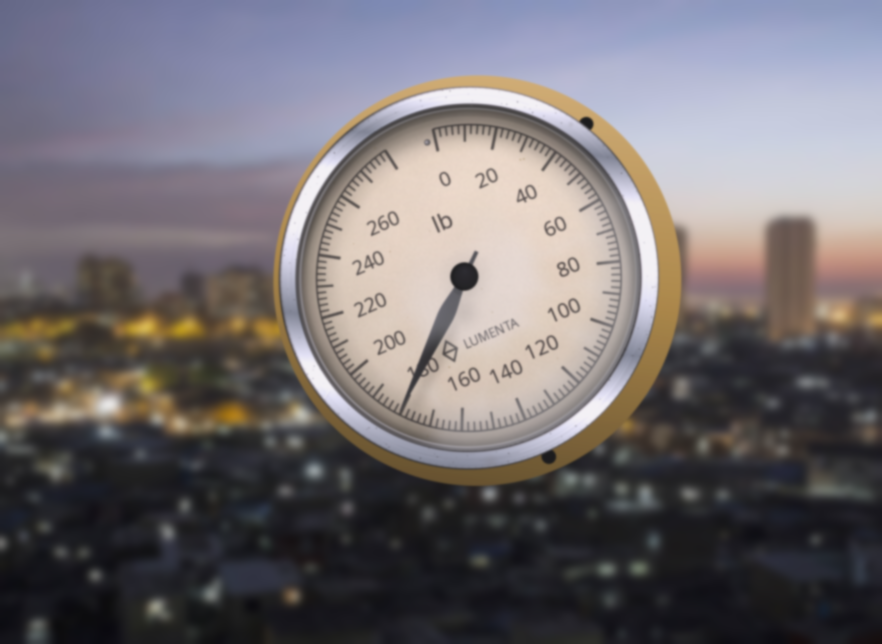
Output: 180 lb
